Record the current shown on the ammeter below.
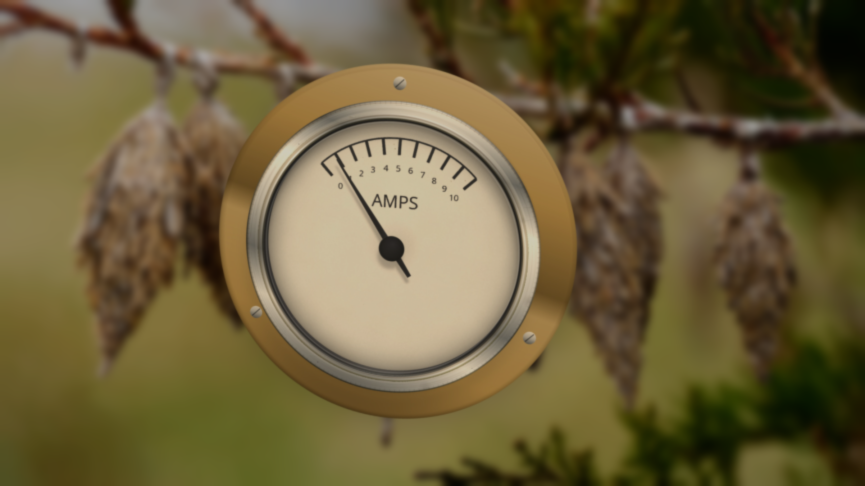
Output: 1 A
